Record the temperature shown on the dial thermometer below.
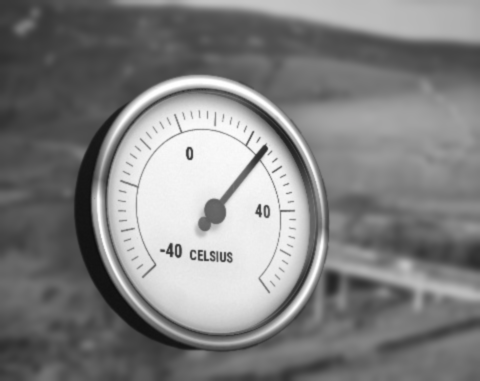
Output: 24 °C
